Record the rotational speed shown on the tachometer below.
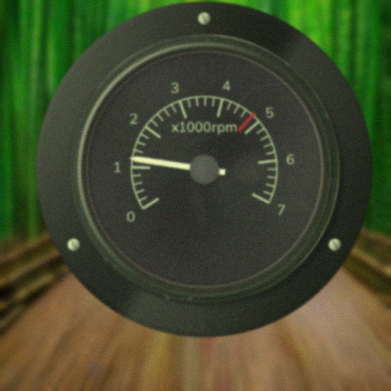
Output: 1200 rpm
